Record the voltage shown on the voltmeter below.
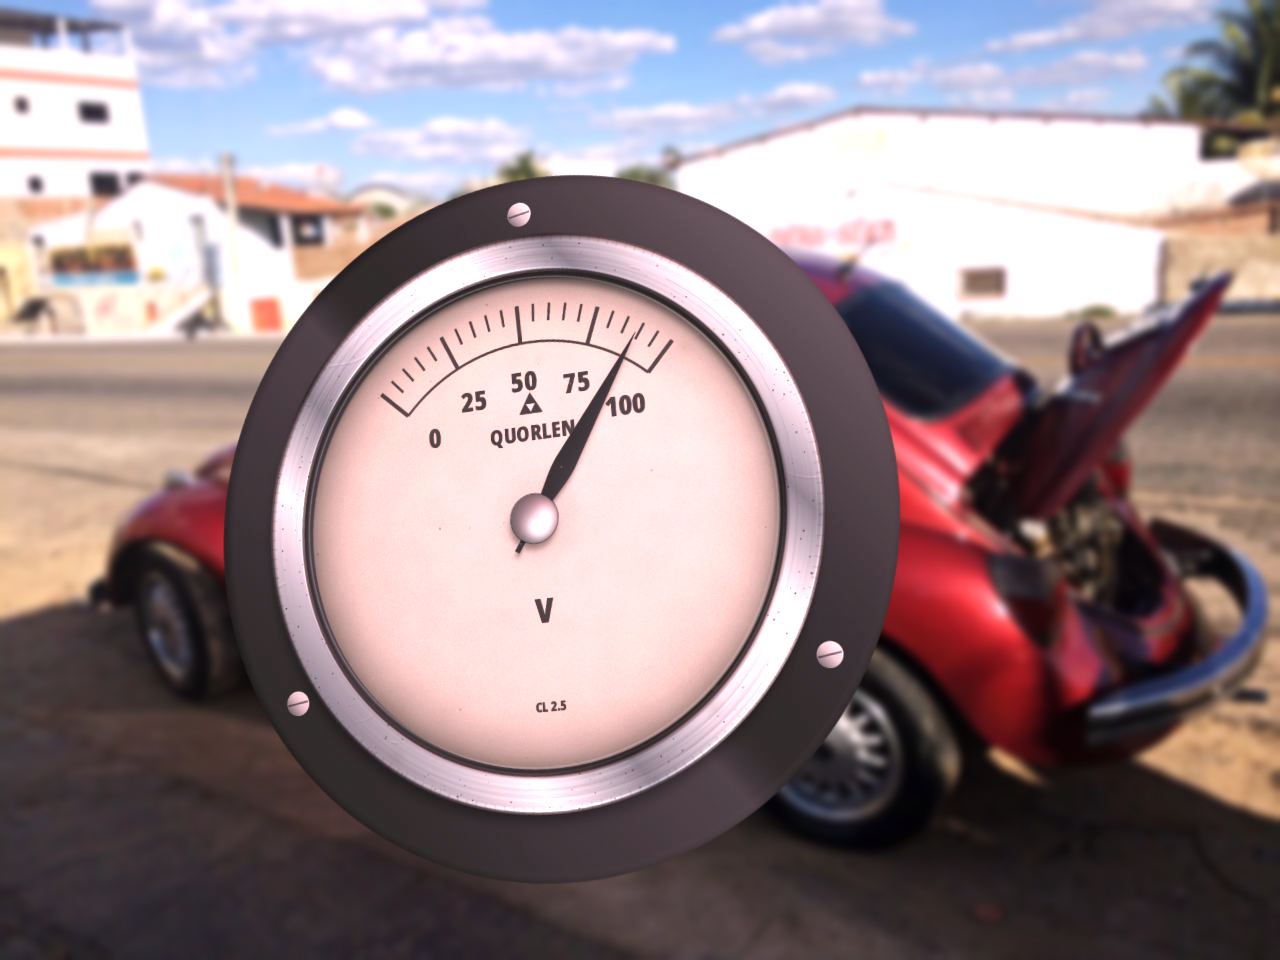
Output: 90 V
